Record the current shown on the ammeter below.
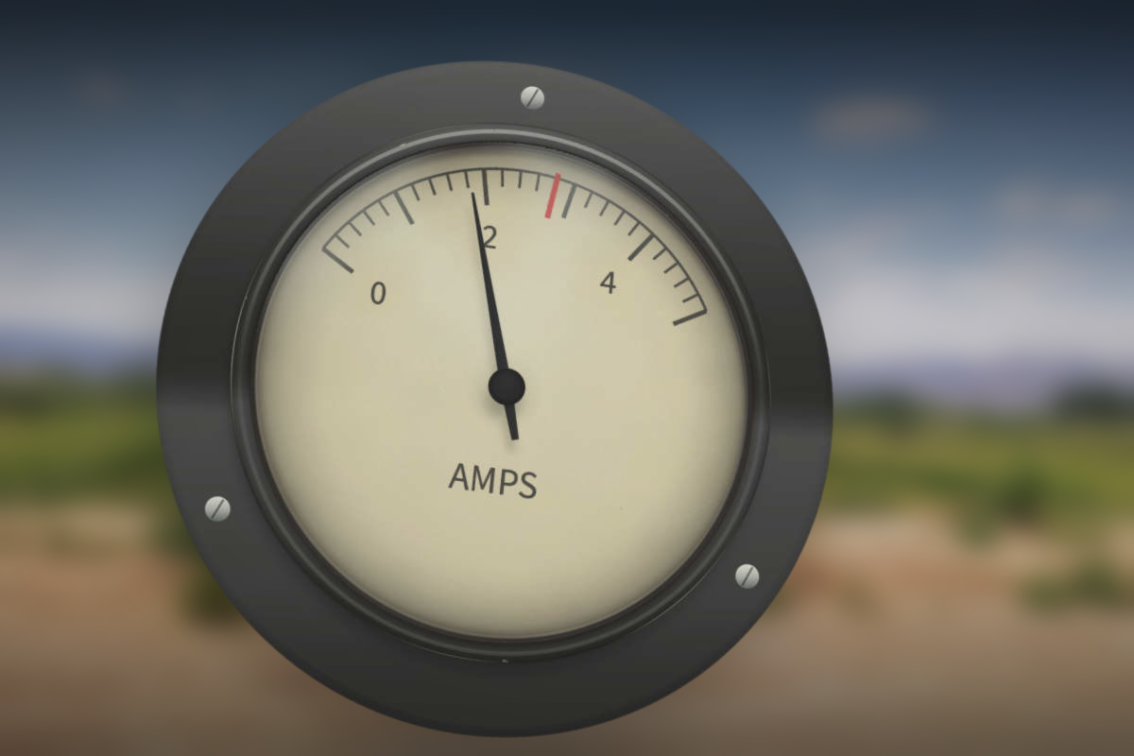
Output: 1.8 A
